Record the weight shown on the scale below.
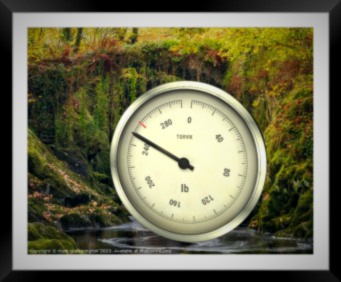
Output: 250 lb
